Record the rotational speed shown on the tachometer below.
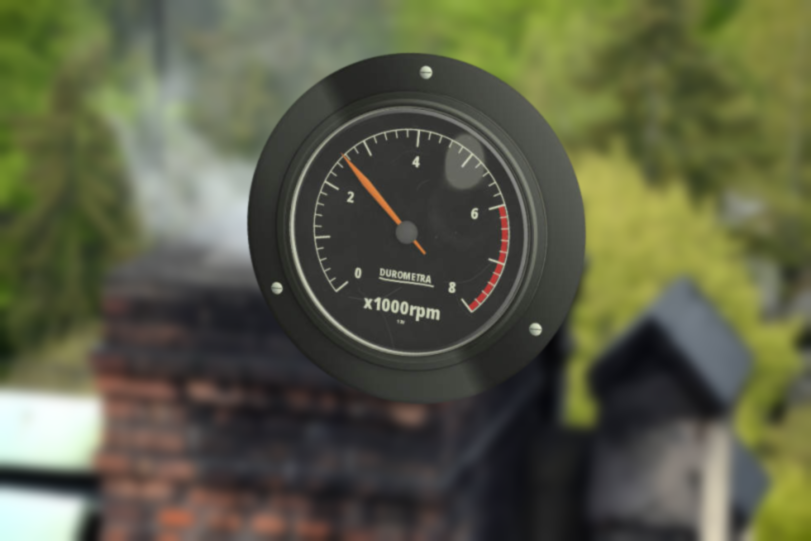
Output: 2600 rpm
